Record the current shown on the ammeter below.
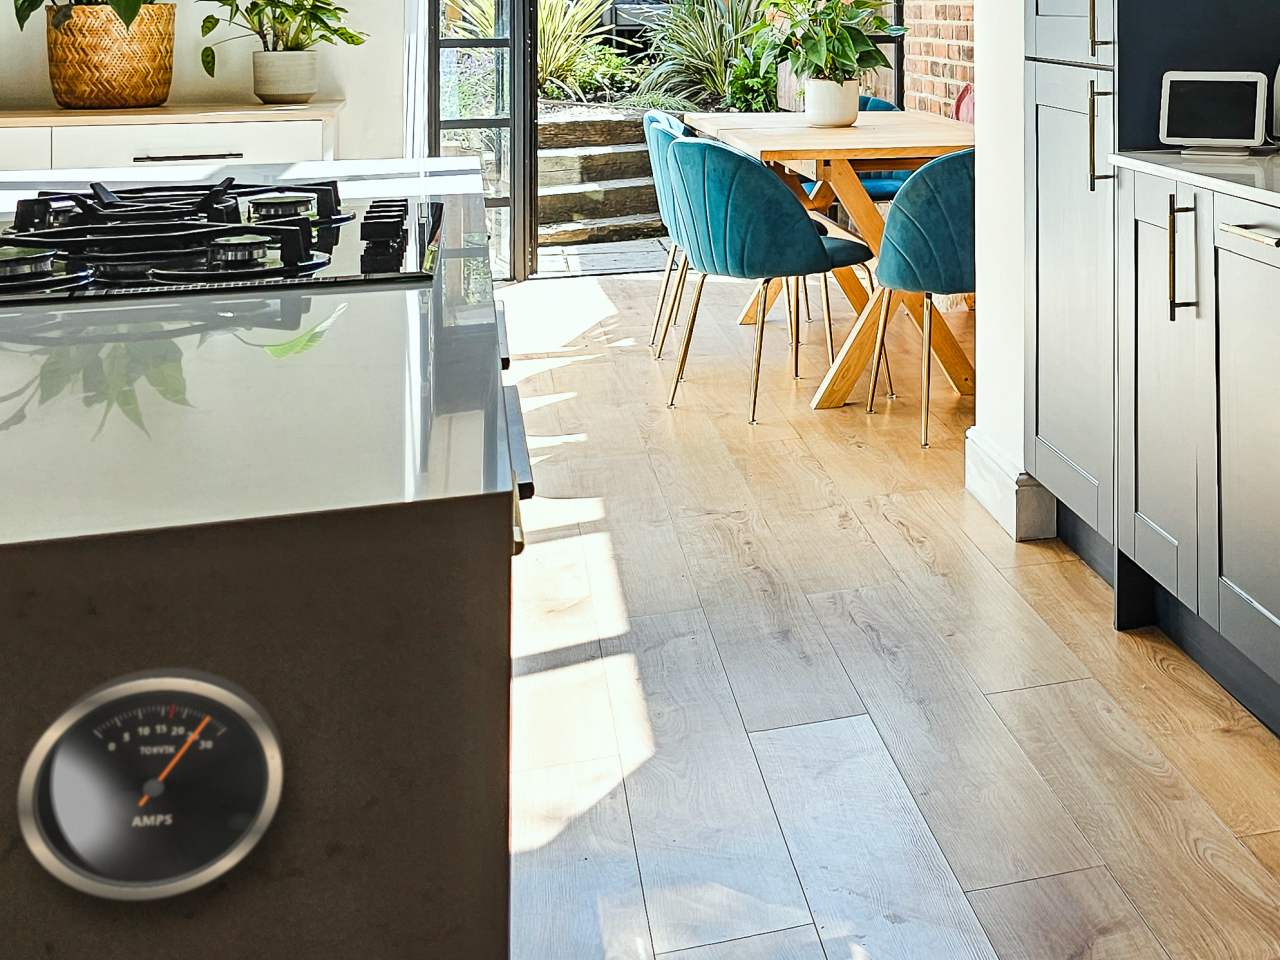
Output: 25 A
